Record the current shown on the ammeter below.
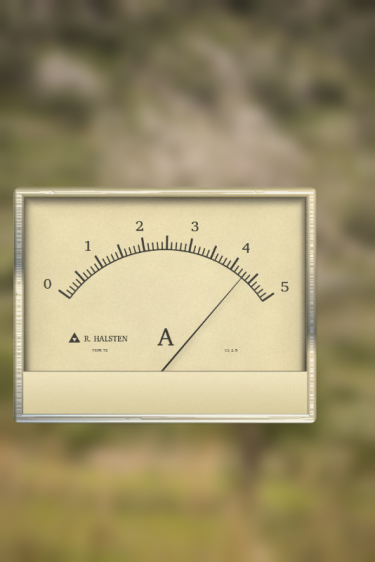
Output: 4.3 A
